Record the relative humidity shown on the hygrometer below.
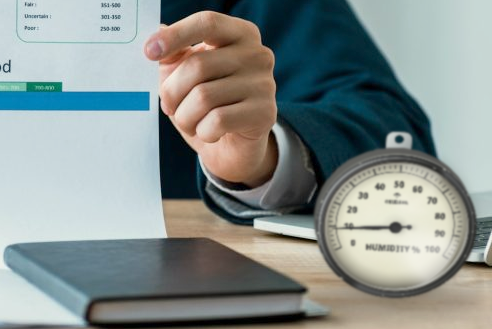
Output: 10 %
